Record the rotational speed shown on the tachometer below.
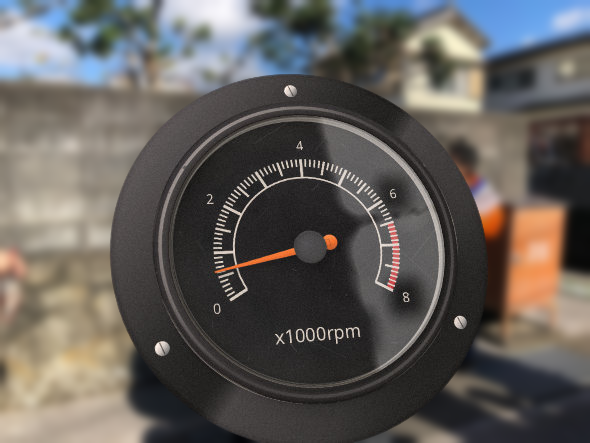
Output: 600 rpm
